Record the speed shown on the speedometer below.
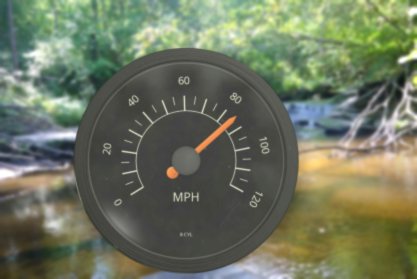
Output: 85 mph
